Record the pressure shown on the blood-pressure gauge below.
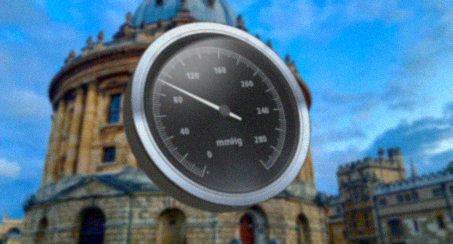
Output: 90 mmHg
